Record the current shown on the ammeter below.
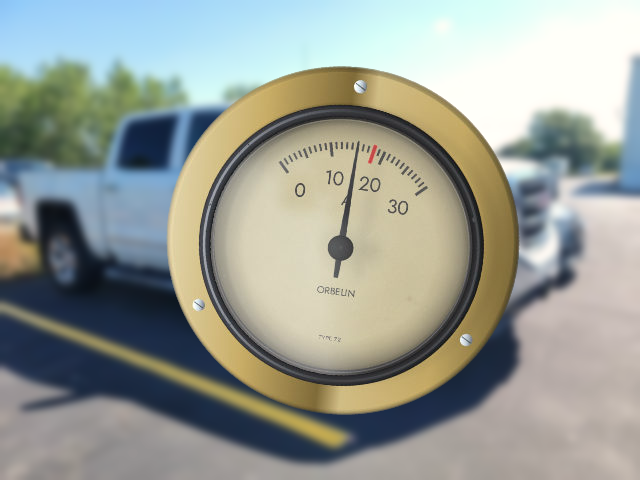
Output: 15 A
